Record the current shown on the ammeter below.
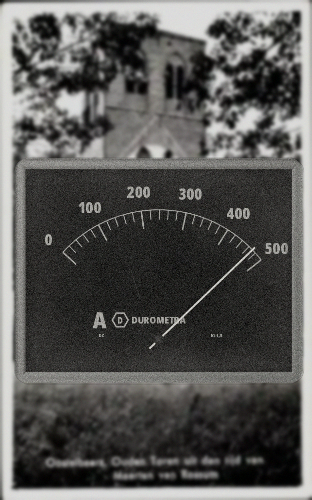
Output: 470 A
